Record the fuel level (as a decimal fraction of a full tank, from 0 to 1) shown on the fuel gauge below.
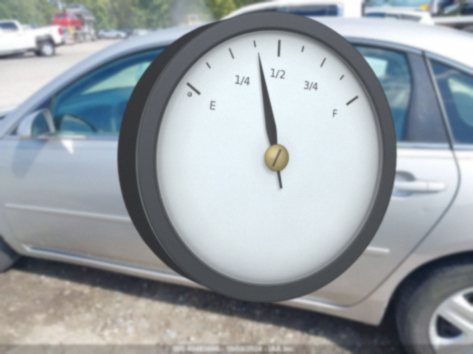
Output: 0.375
